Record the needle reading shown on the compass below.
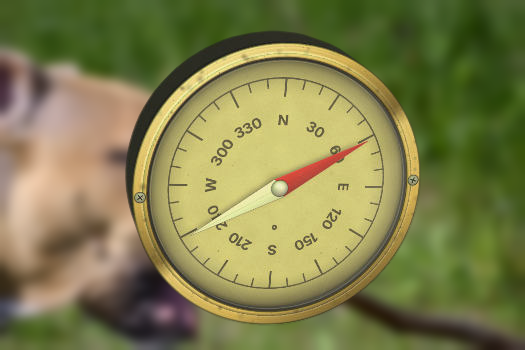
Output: 60 °
